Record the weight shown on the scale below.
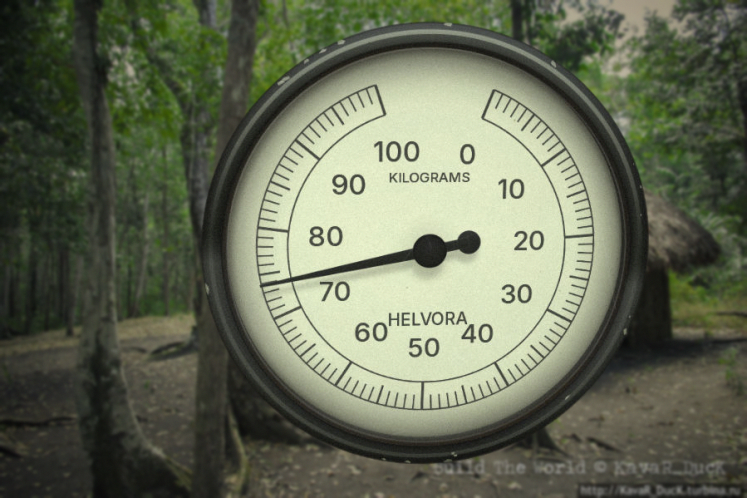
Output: 74 kg
